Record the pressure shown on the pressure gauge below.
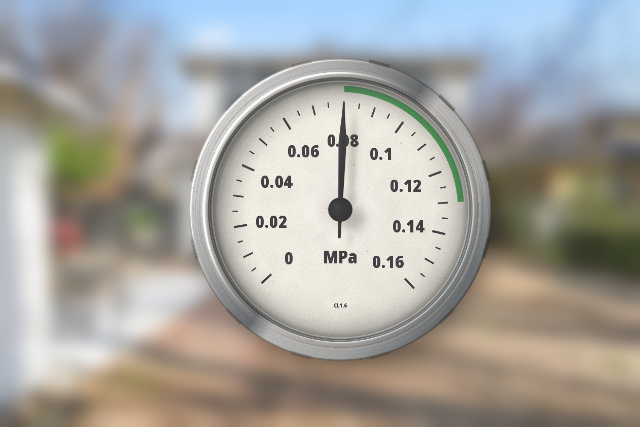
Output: 0.08 MPa
